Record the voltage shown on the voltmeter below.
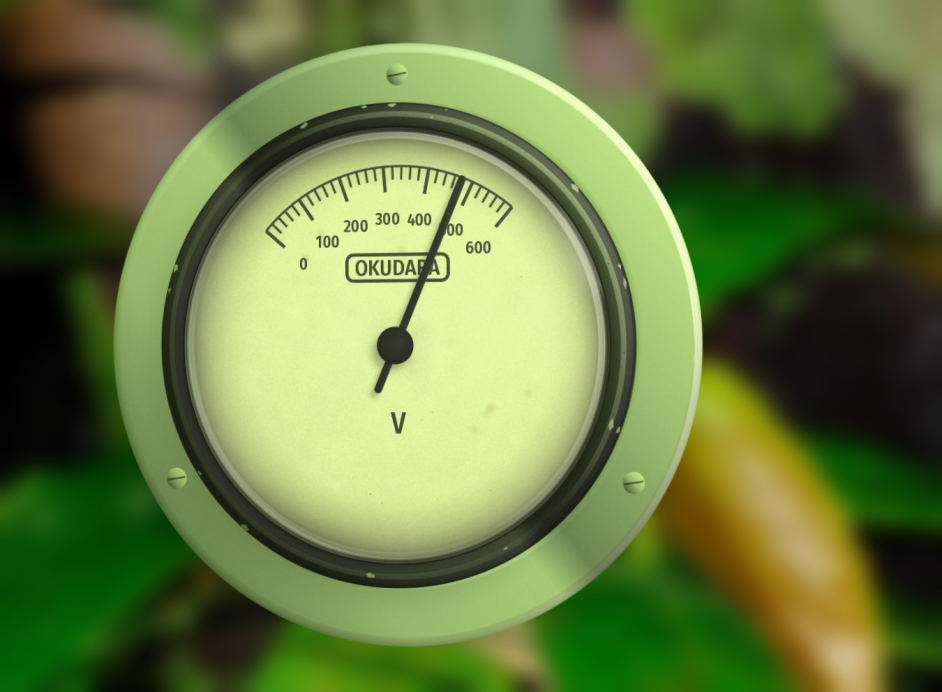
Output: 480 V
